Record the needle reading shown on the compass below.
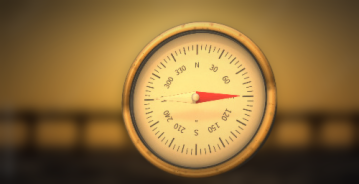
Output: 90 °
